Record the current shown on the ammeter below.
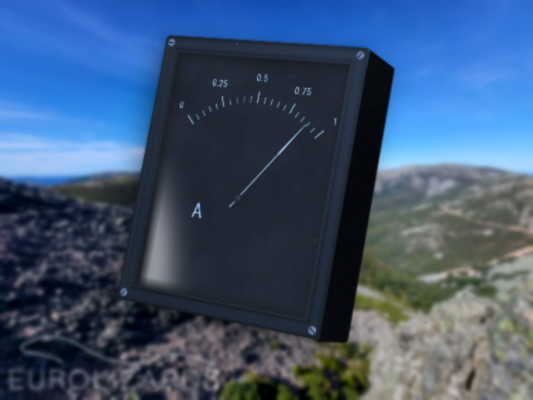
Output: 0.9 A
